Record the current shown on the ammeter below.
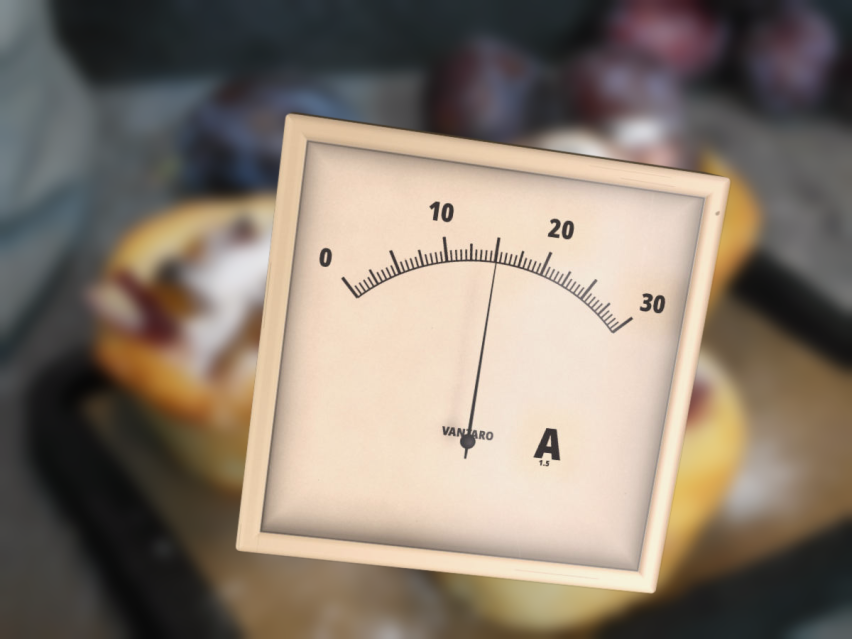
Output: 15 A
